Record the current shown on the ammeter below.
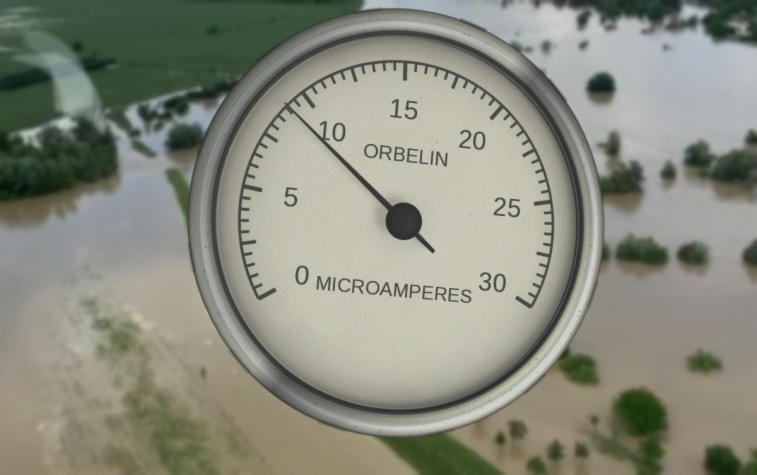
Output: 9 µA
